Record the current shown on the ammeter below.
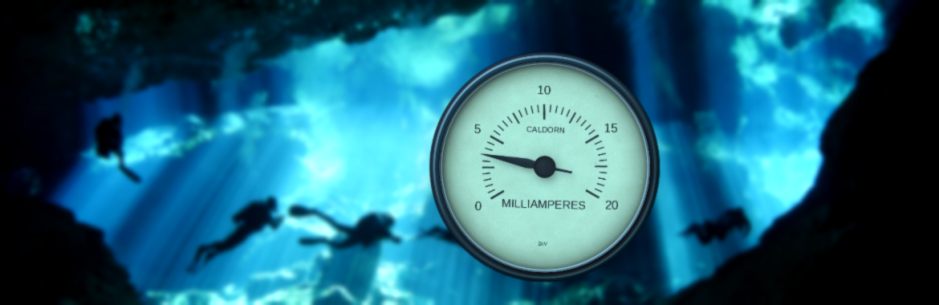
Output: 3.5 mA
